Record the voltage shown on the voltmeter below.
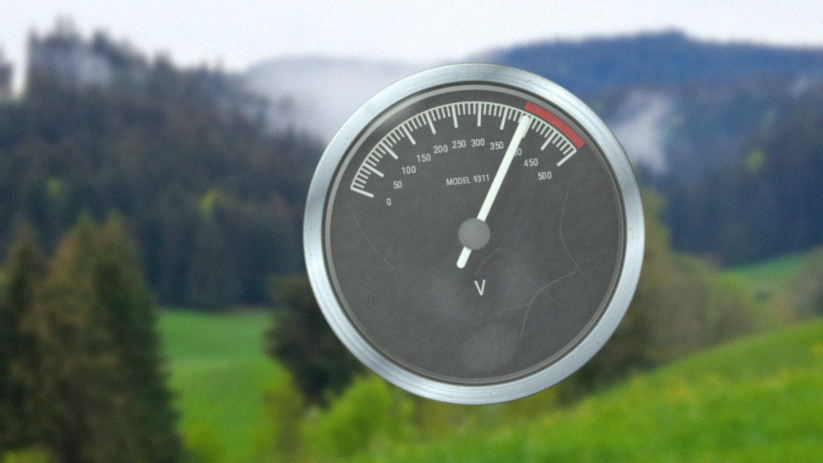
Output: 390 V
